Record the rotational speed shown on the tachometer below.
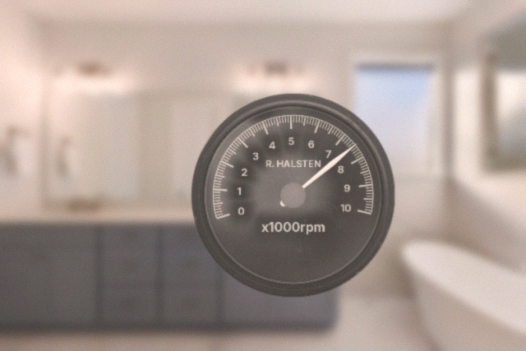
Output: 7500 rpm
